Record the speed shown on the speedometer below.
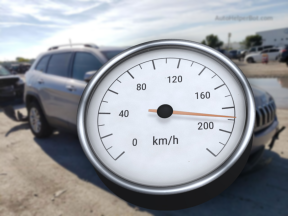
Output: 190 km/h
